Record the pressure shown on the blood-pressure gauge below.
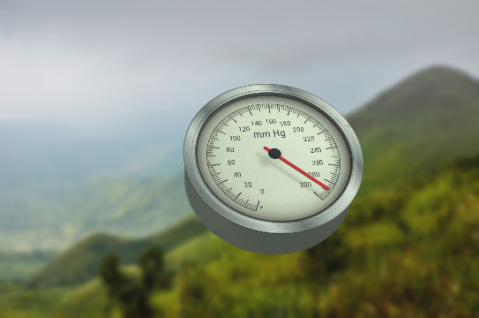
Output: 290 mmHg
